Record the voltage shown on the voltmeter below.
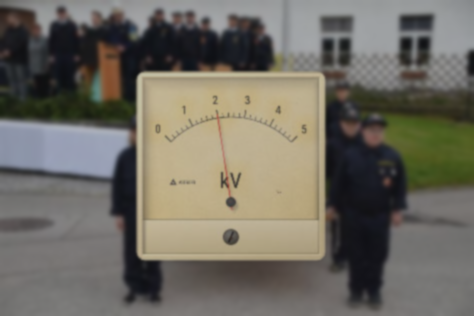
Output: 2 kV
